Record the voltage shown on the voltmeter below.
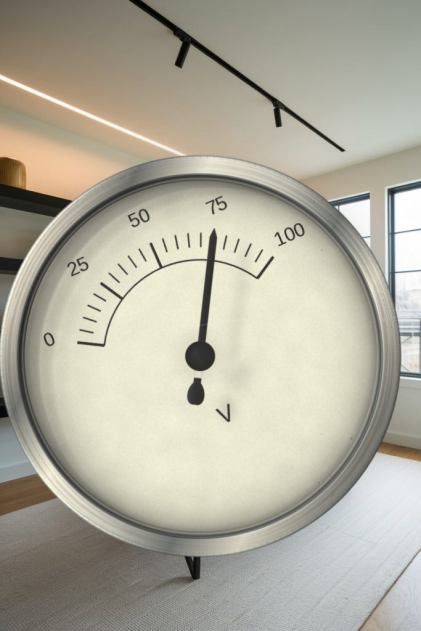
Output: 75 V
